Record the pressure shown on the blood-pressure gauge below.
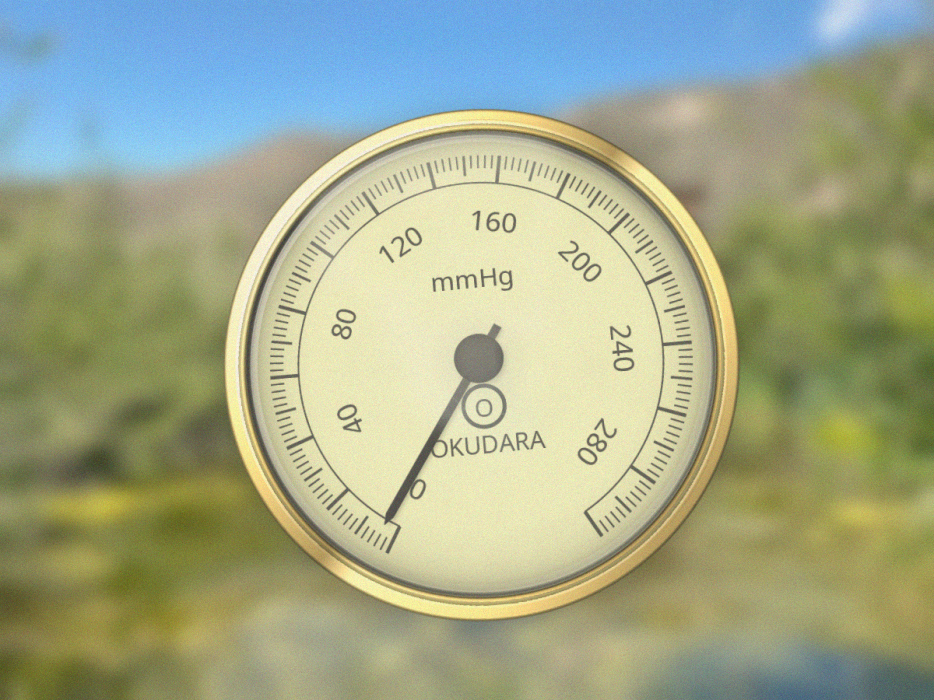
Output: 4 mmHg
